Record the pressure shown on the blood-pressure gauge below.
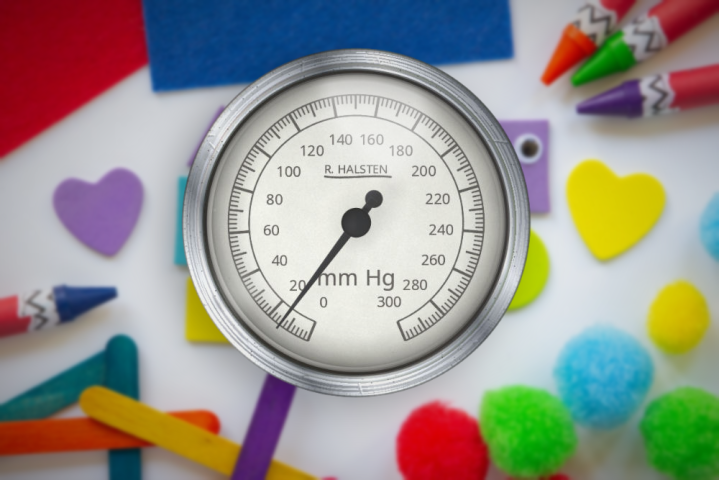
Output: 14 mmHg
